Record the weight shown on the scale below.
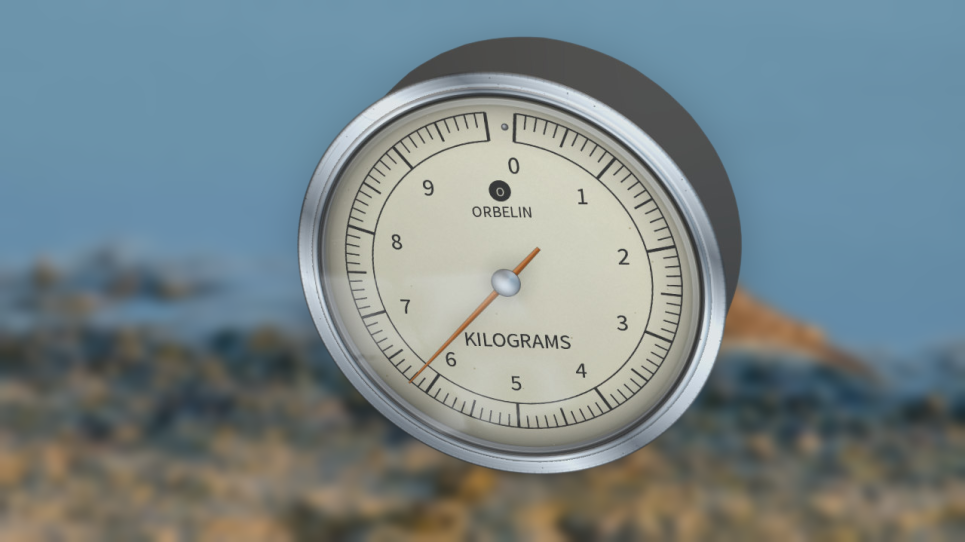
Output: 6.2 kg
